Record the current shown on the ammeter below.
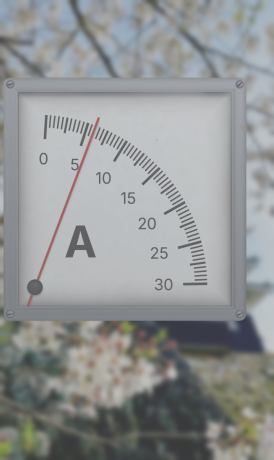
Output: 6 A
